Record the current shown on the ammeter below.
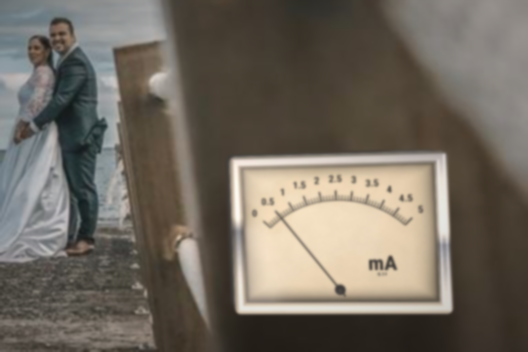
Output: 0.5 mA
